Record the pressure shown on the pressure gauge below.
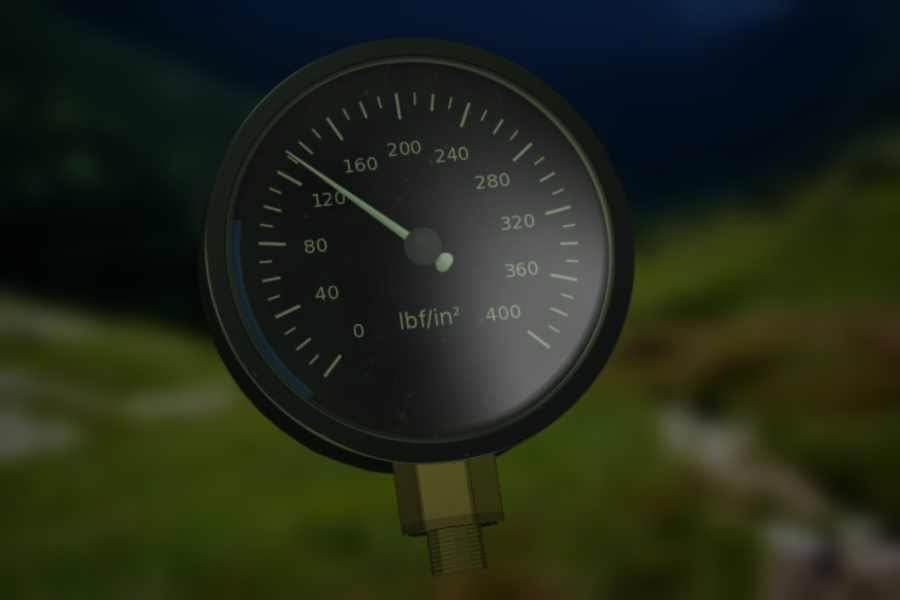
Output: 130 psi
